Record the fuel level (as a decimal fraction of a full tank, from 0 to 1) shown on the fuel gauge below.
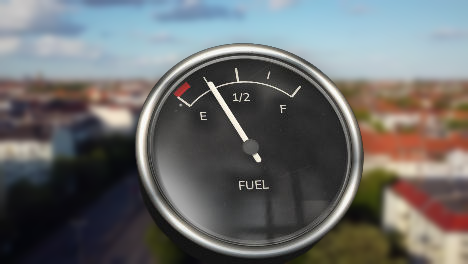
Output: 0.25
